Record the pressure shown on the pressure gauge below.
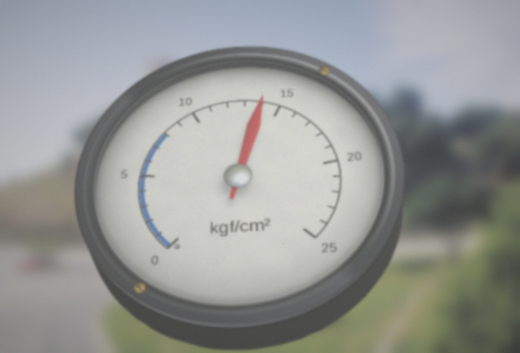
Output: 14 kg/cm²
